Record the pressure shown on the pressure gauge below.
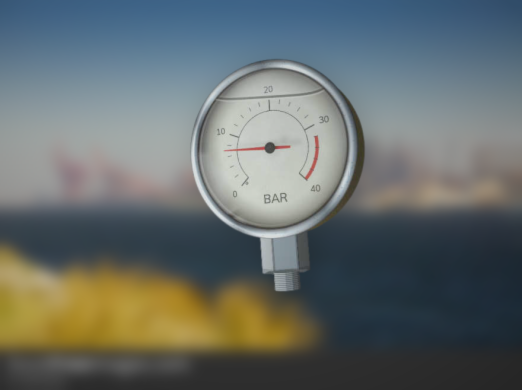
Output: 7 bar
